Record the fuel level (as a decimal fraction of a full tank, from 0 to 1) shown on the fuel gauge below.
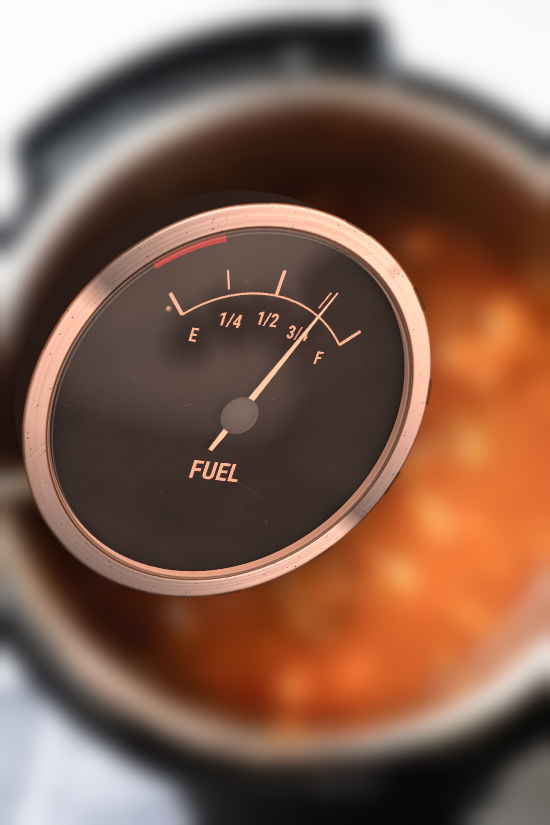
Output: 0.75
